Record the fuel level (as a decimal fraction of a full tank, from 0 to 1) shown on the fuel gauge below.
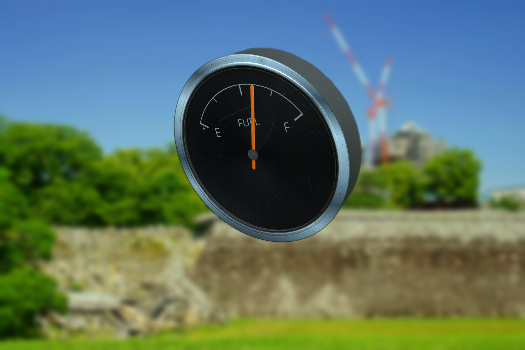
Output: 0.625
